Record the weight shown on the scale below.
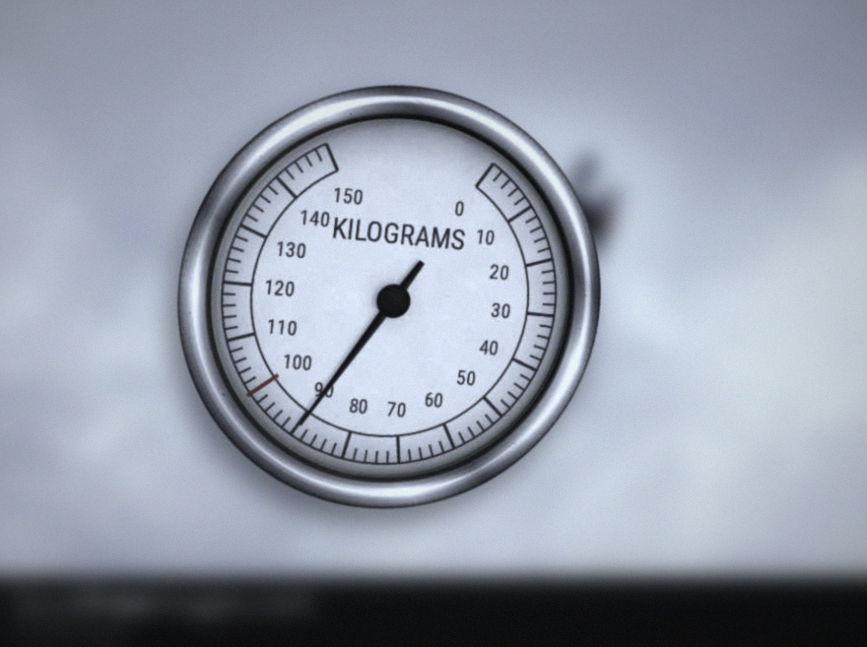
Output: 90 kg
